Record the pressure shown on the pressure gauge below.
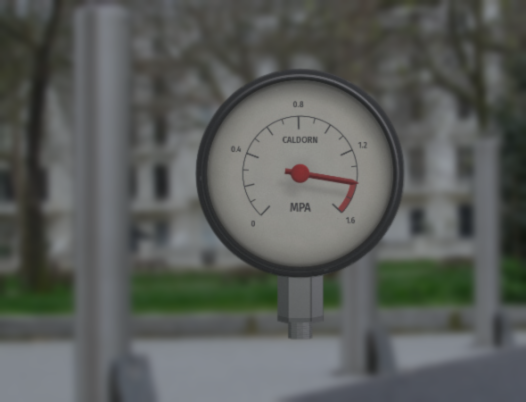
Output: 1.4 MPa
